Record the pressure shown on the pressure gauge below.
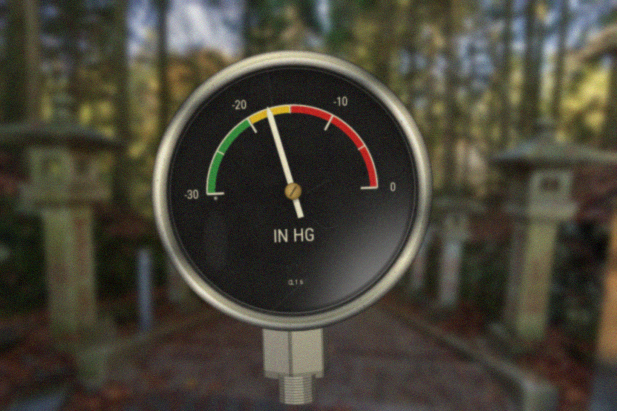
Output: -17.5 inHg
